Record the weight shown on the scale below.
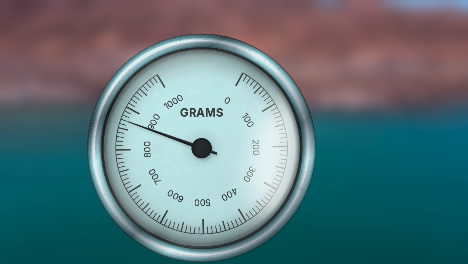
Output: 870 g
